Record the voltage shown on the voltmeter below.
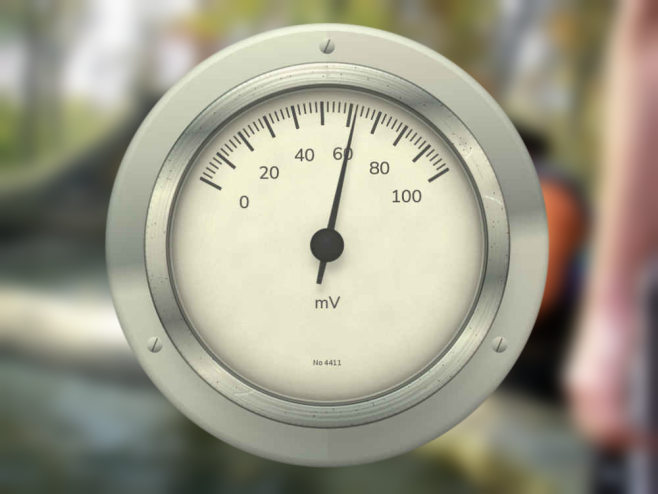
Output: 62 mV
